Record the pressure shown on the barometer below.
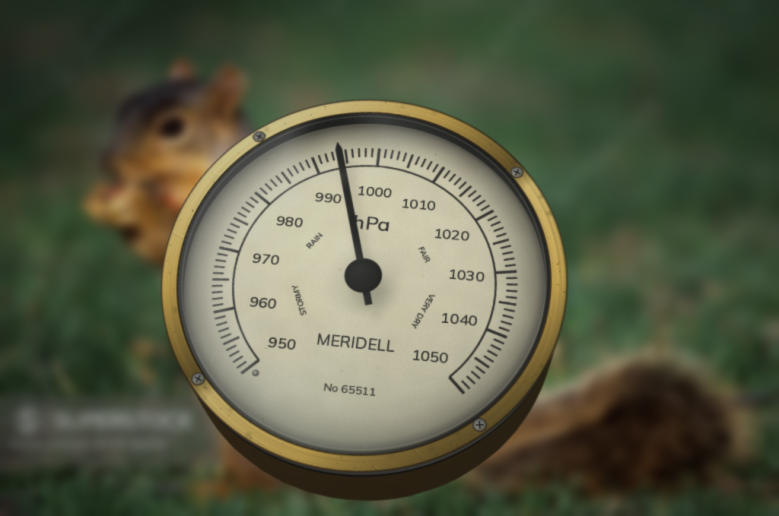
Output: 994 hPa
